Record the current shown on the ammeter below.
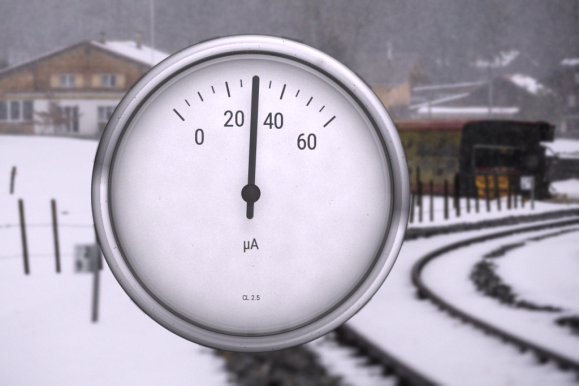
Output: 30 µA
